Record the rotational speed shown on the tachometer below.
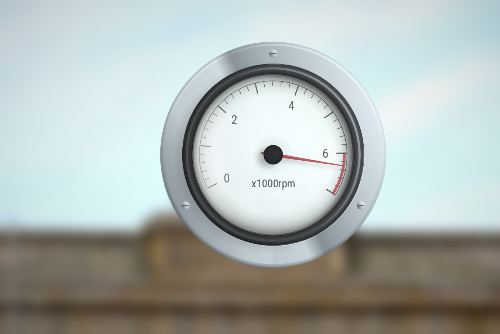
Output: 6300 rpm
